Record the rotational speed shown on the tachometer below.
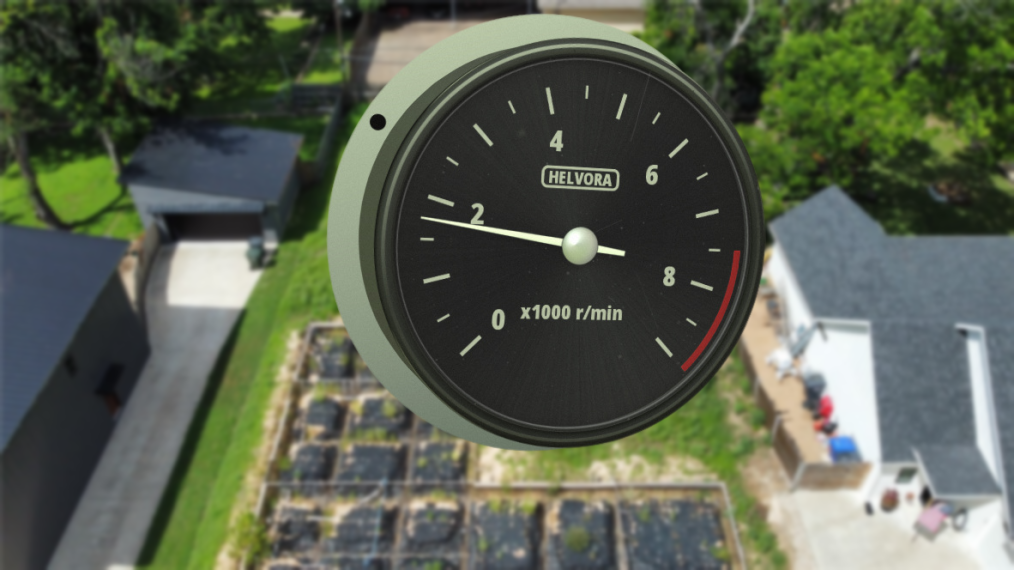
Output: 1750 rpm
